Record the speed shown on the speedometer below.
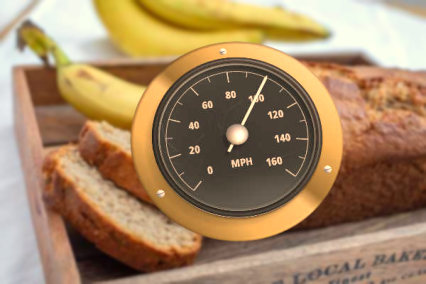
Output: 100 mph
